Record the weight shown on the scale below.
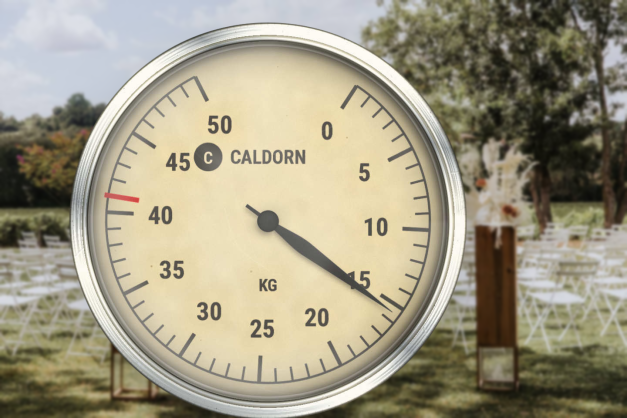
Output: 15.5 kg
